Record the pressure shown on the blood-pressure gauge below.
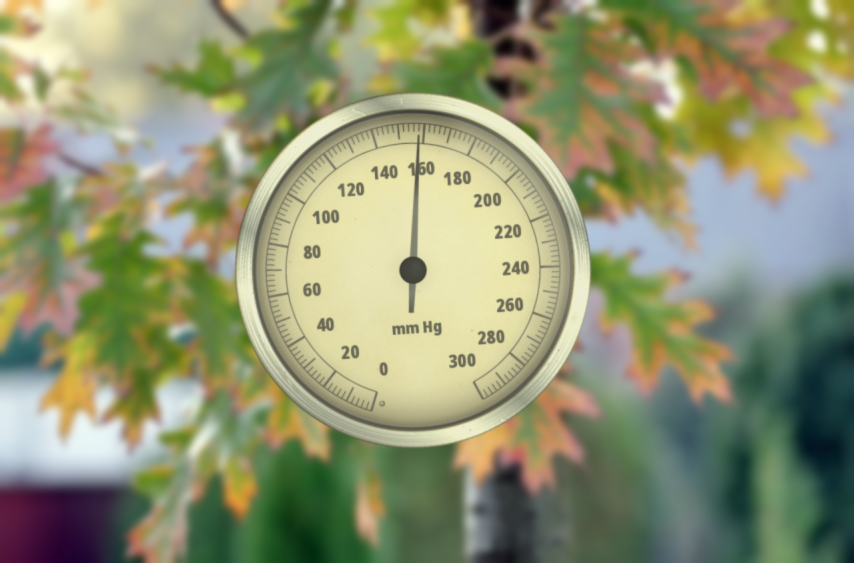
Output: 158 mmHg
